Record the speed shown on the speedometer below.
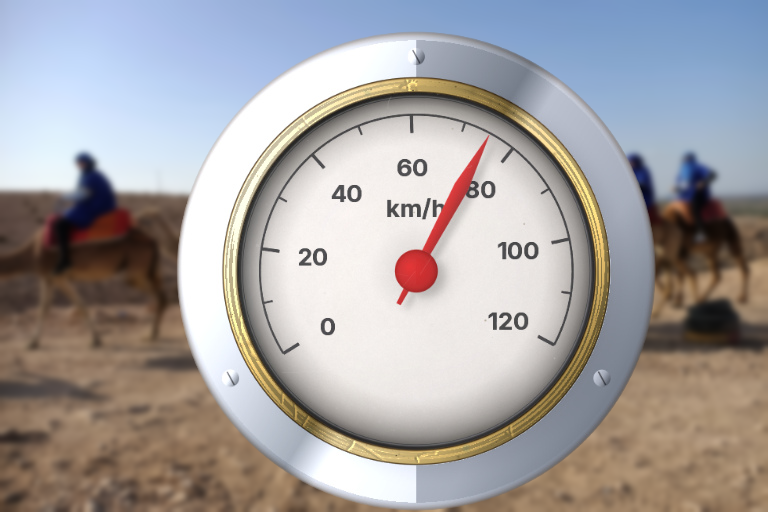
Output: 75 km/h
